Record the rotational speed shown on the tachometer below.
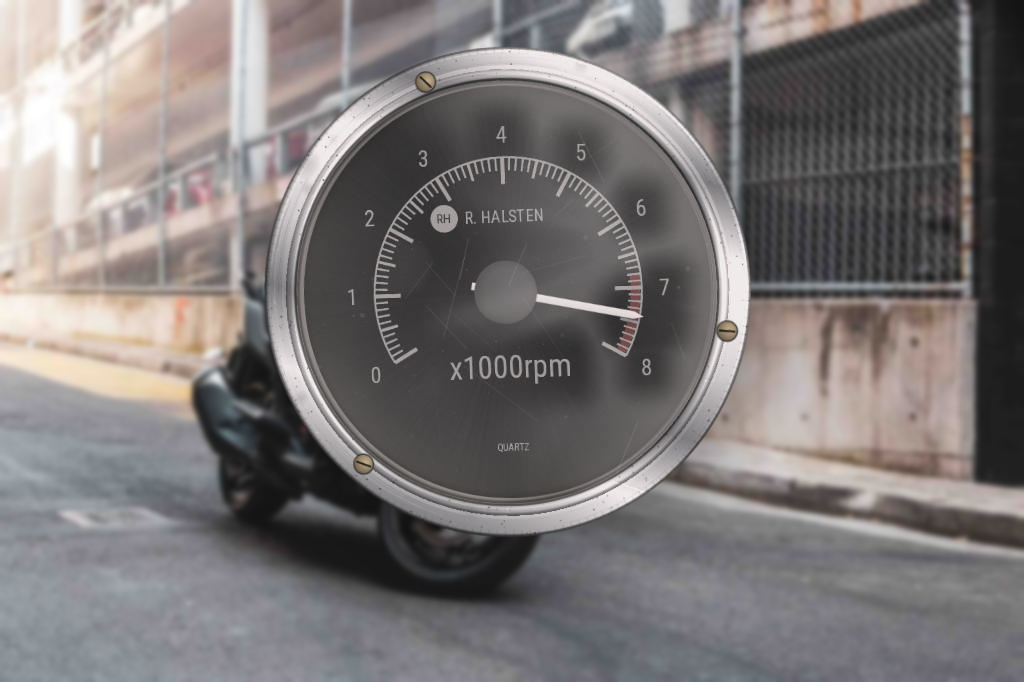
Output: 7400 rpm
